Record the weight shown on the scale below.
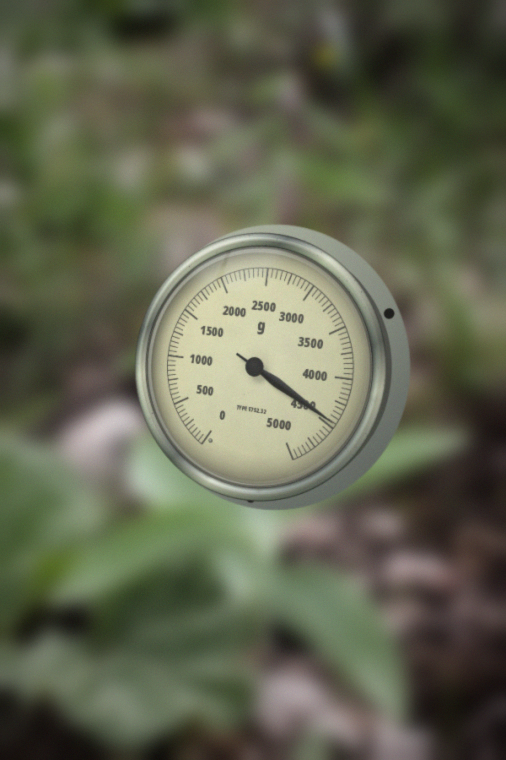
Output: 4450 g
